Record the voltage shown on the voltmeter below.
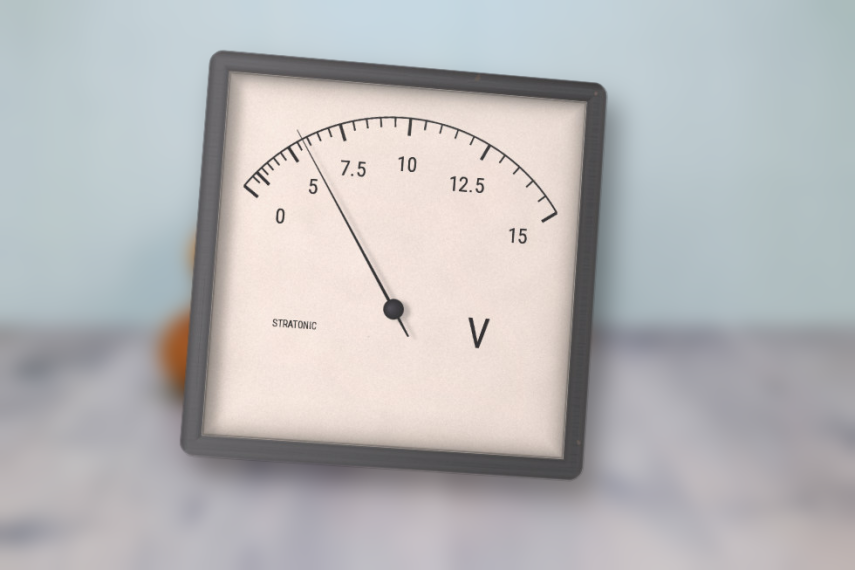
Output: 5.75 V
